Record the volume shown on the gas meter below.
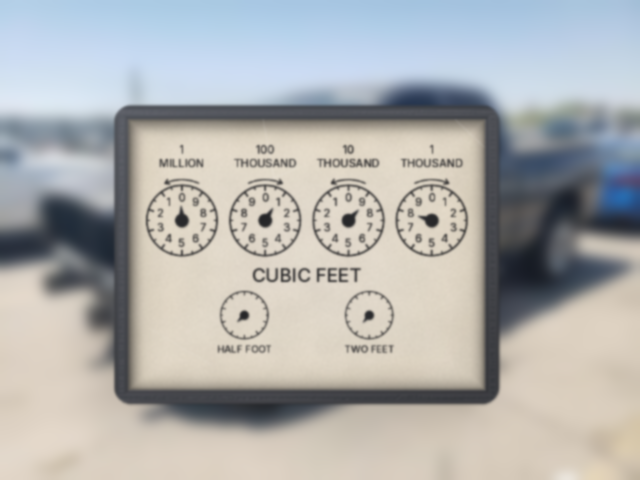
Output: 8800 ft³
